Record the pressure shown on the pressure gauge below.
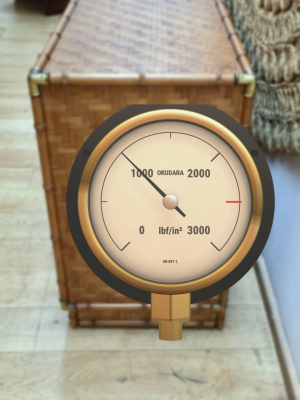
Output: 1000 psi
